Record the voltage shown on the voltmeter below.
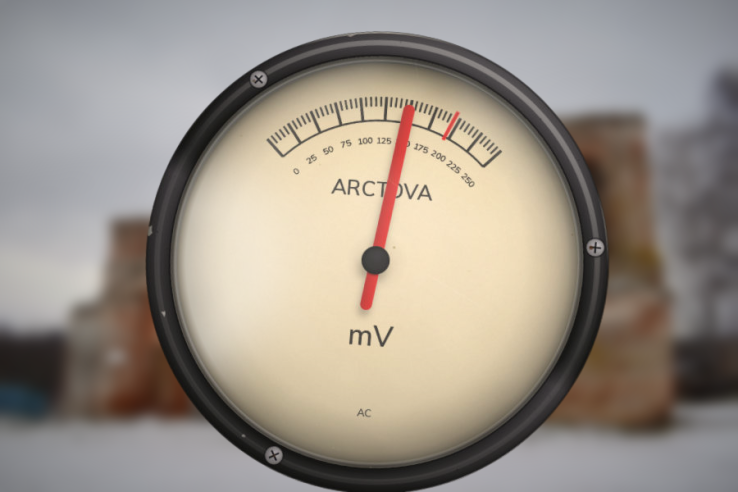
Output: 150 mV
